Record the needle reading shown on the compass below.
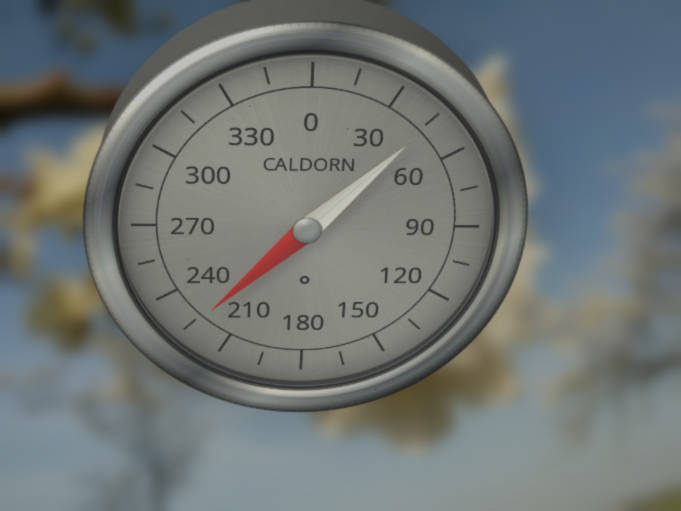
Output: 225 °
